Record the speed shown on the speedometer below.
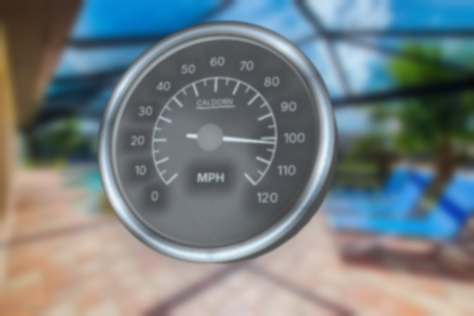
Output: 102.5 mph
